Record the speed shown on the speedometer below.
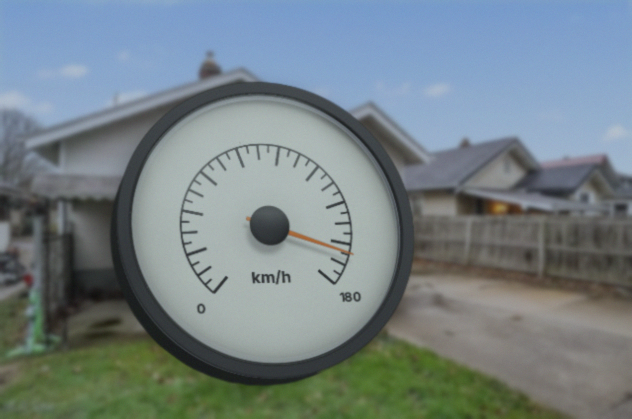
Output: 165 km/h
